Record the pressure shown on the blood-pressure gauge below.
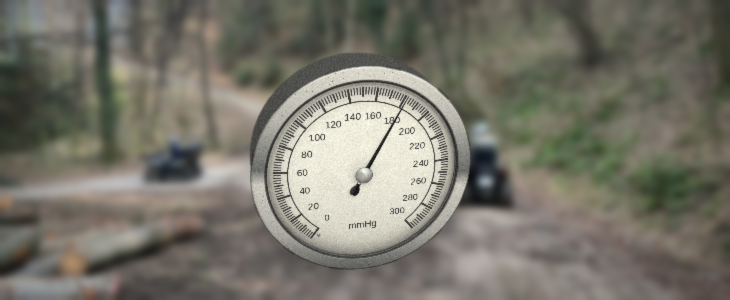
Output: 180 mmHg
